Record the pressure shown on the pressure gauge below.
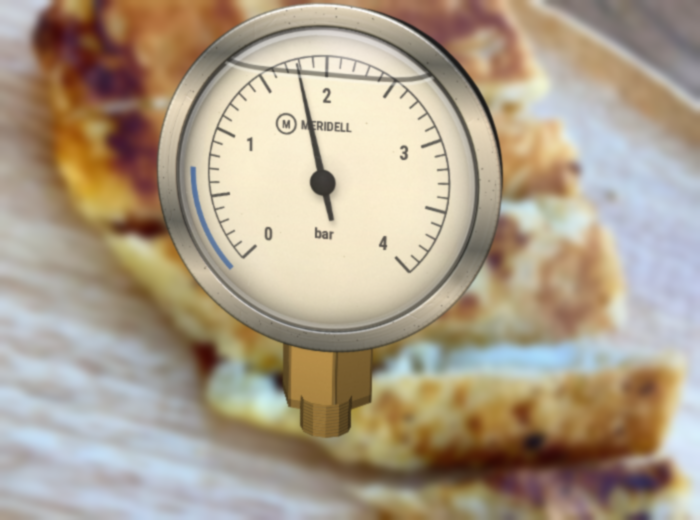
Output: 1.8 bar
